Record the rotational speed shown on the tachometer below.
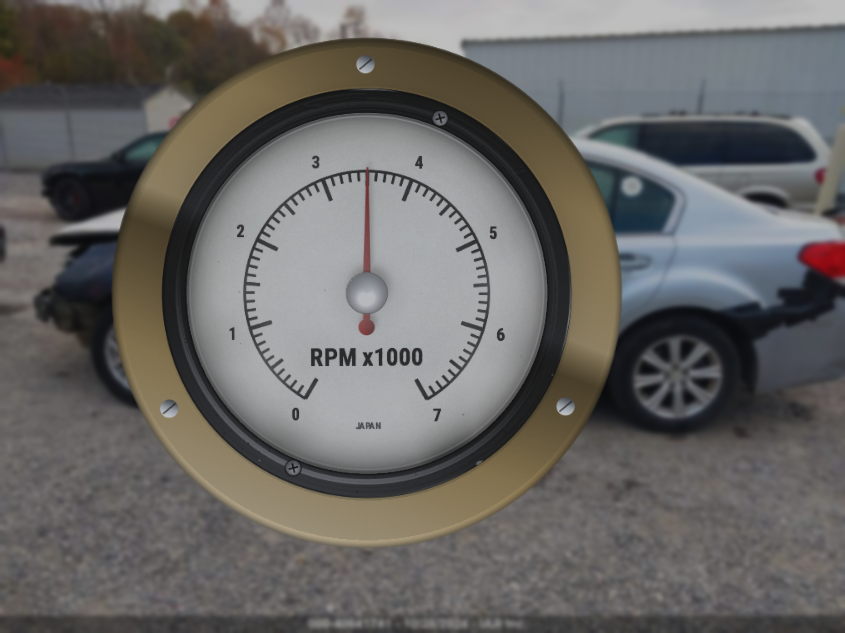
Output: 3500 rpm
